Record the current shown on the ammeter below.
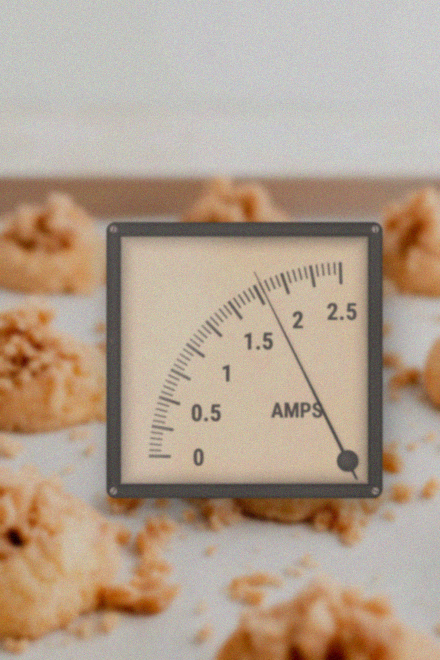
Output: 1.8 A
